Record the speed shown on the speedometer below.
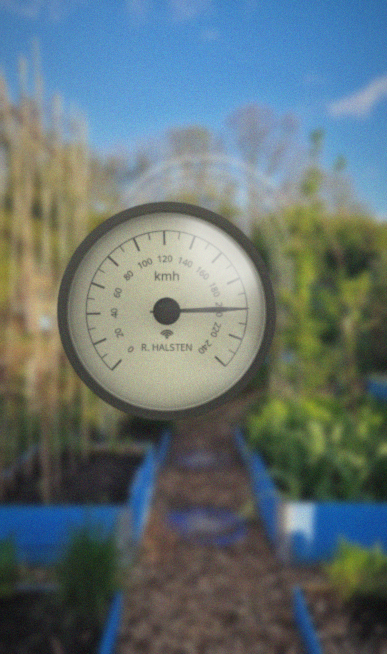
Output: 200 km/h
